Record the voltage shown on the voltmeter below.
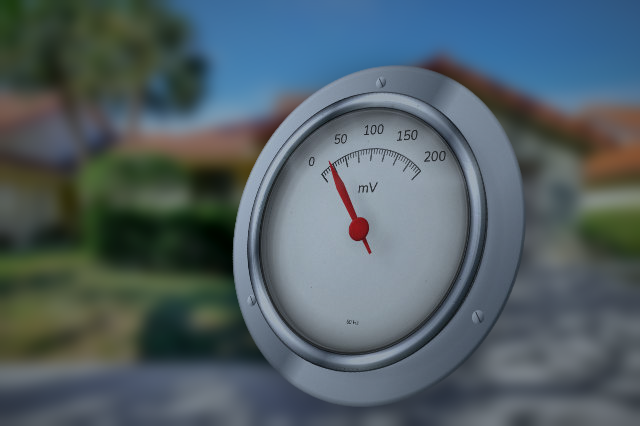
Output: 25 mV
